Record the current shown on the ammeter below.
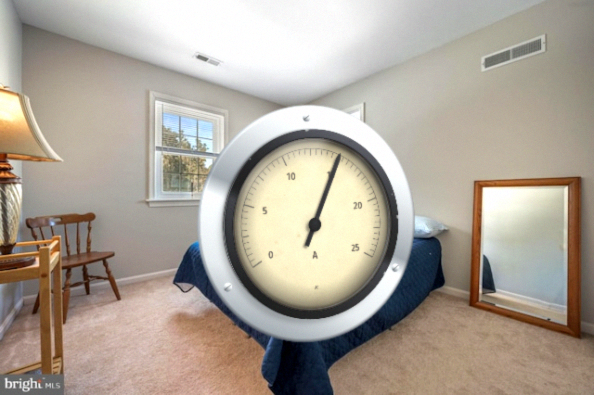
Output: 15 A
